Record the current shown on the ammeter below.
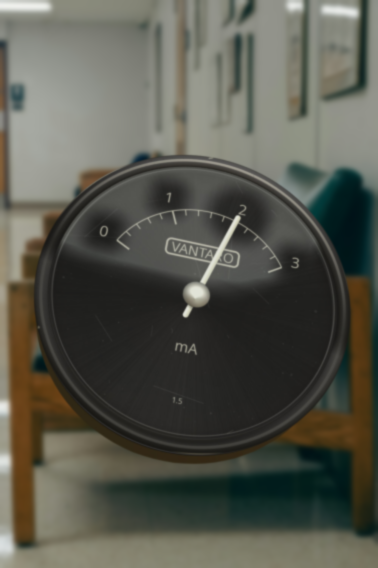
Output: 2 mA
